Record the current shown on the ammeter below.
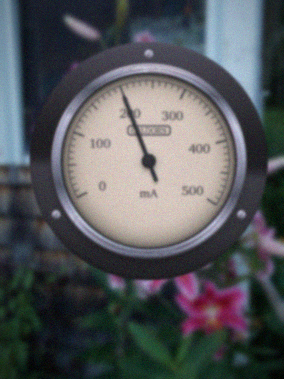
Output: 200 mA
